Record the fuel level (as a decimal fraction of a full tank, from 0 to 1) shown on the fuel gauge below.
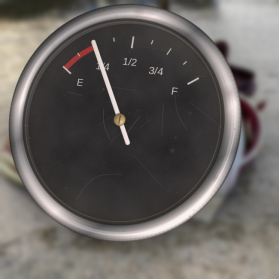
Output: 0.25
